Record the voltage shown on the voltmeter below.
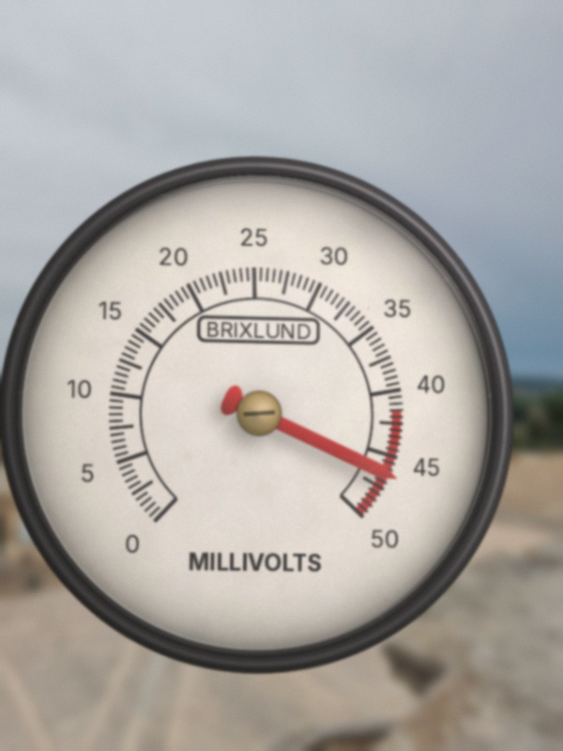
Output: 46.5 mV
